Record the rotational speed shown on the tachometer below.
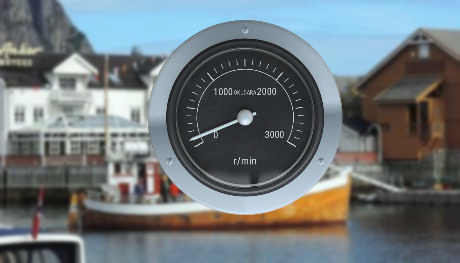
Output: 100 rpm
